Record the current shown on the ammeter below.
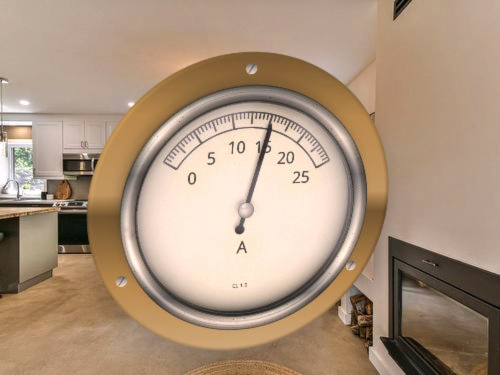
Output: 15 A
